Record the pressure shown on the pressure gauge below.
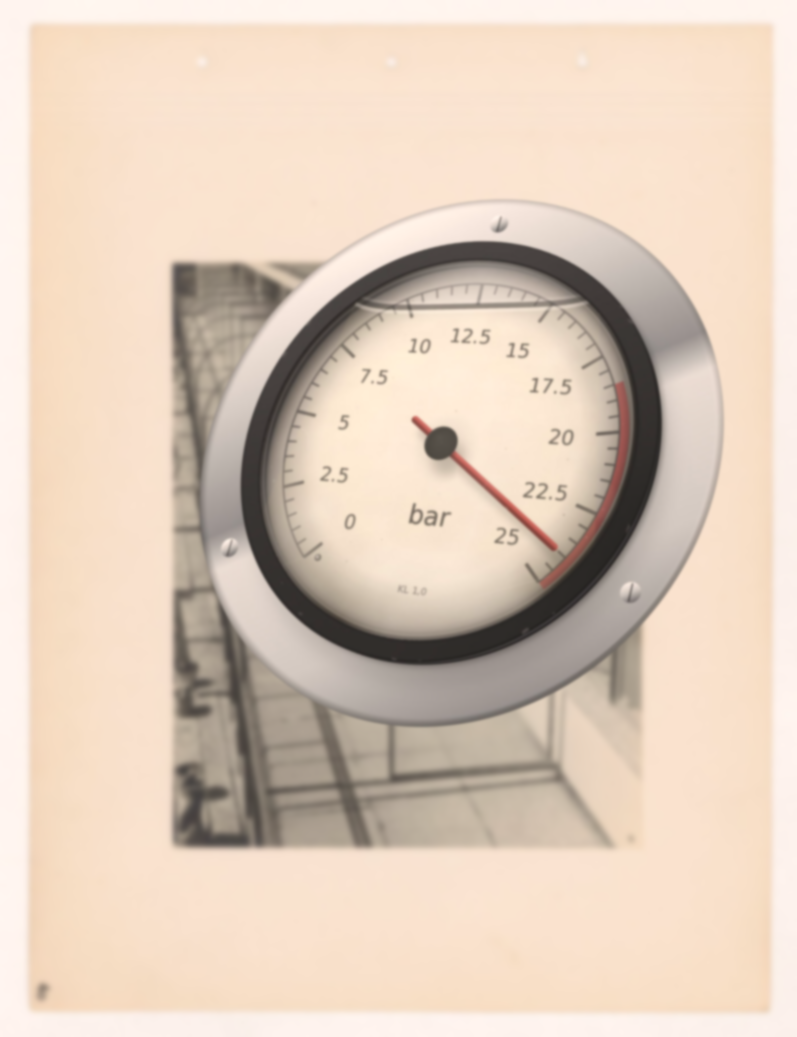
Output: 24 bar
